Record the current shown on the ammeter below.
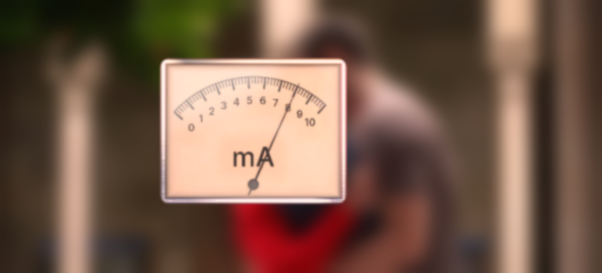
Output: 8 mA
